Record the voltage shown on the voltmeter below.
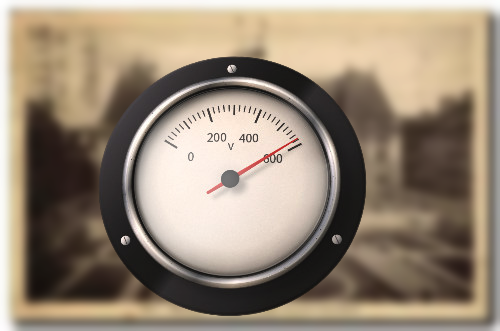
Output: 580 V
